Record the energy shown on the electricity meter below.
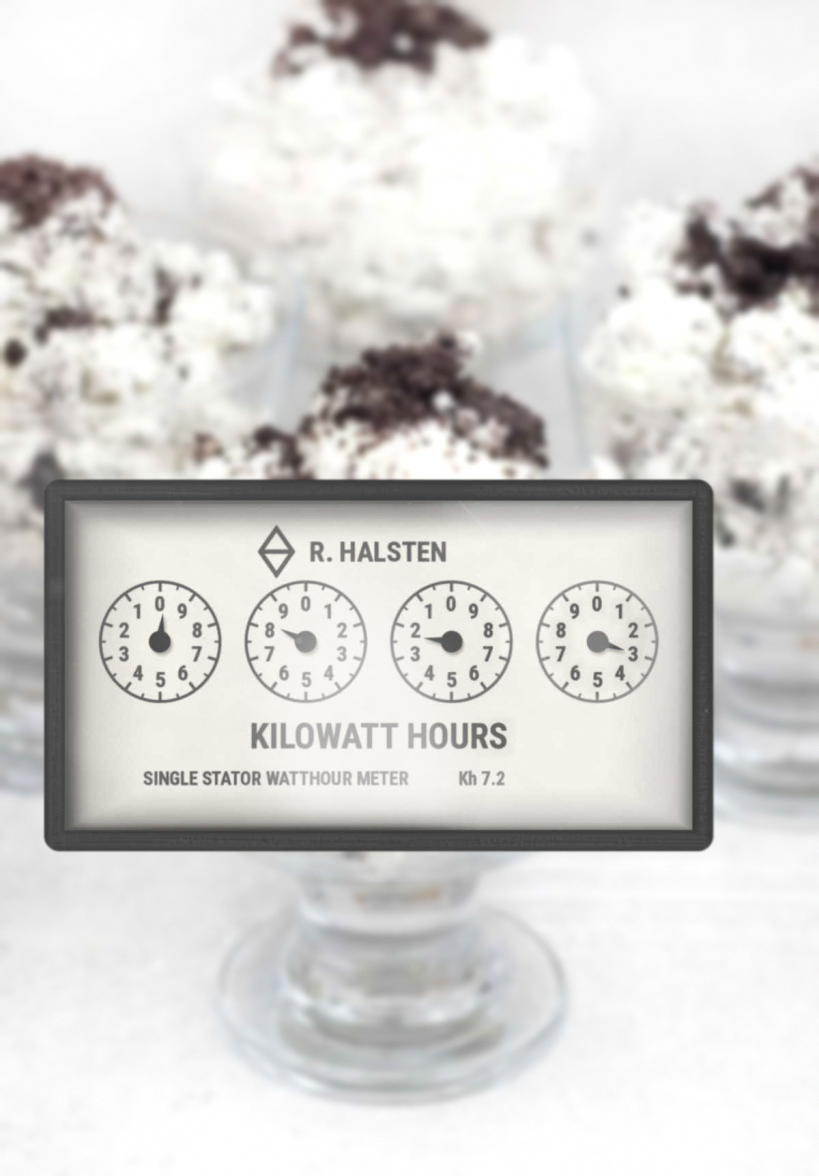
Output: 9823 kWh
